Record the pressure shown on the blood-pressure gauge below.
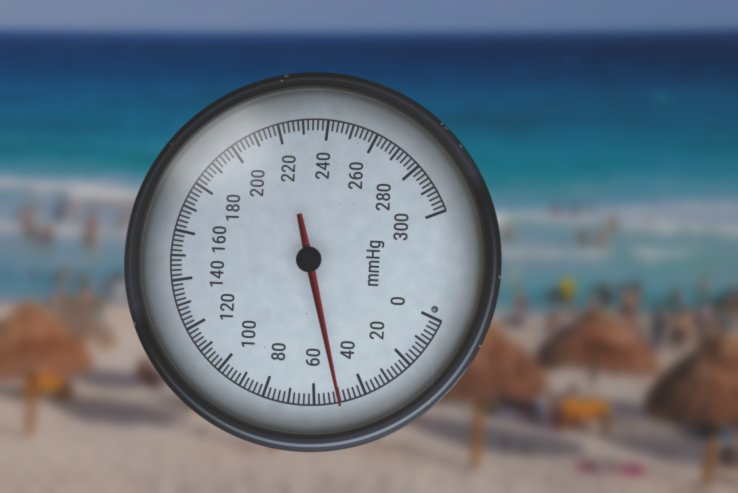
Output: 50 mmHg
